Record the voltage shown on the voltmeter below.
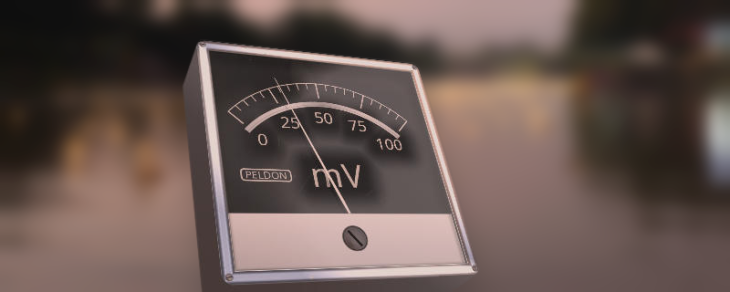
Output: 30 mV
